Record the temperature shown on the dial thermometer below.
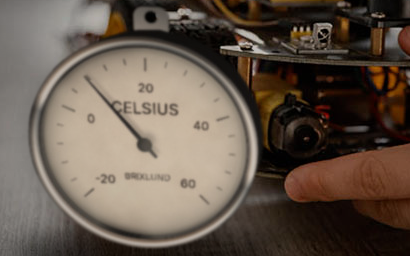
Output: 8 °C
